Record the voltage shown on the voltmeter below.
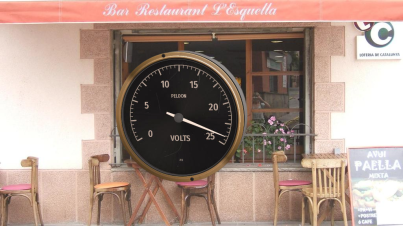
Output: 24 V
